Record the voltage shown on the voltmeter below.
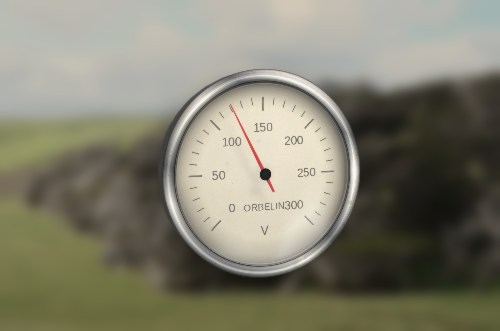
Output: 120 V
